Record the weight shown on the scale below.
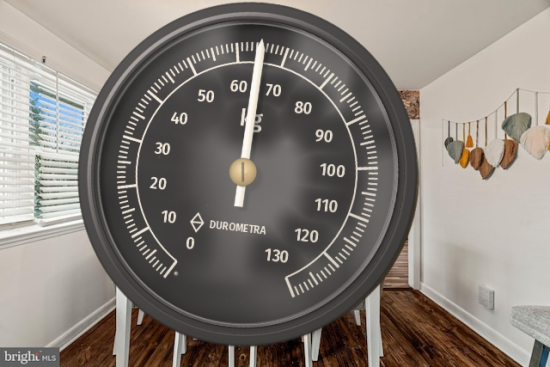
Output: 65 kg
